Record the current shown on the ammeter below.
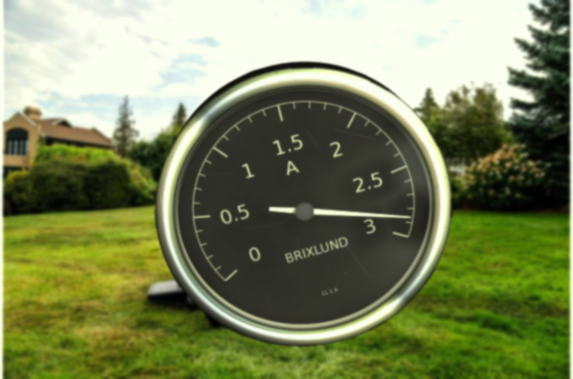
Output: 2.85 A
